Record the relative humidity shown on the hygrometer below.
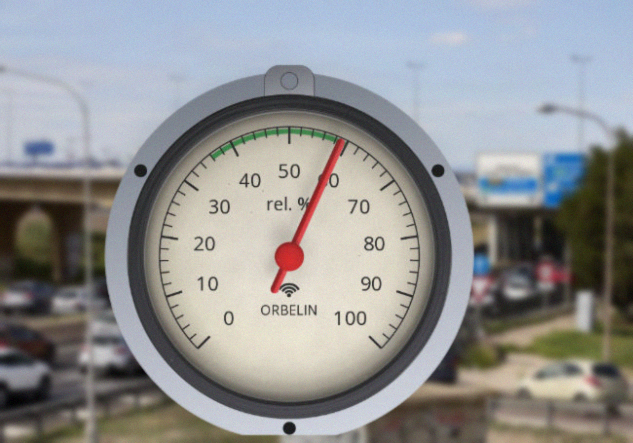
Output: 59 %
